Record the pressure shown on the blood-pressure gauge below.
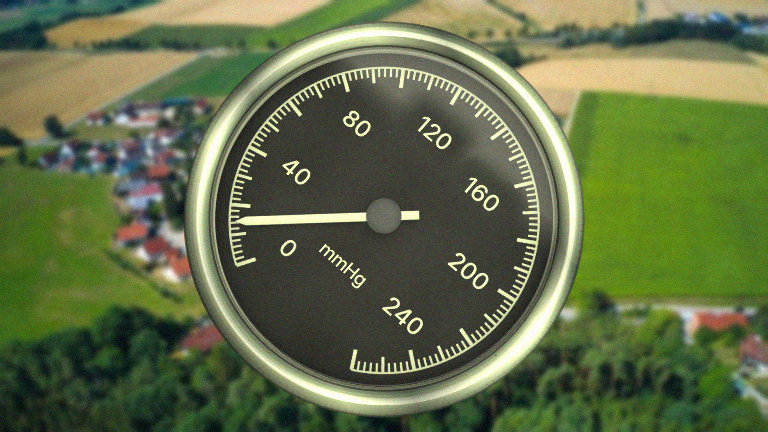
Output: 14 mmHg
